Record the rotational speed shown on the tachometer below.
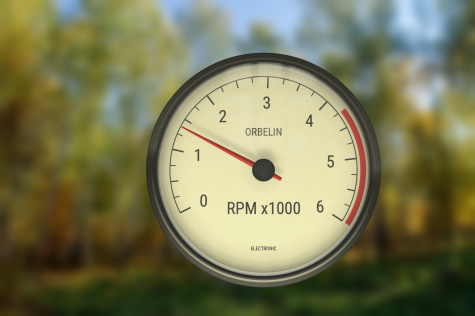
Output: 1375 rpm
